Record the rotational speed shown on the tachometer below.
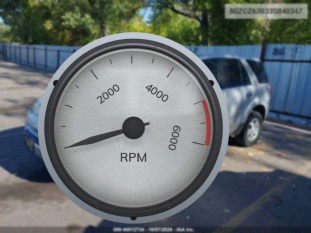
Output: 0 rpm
